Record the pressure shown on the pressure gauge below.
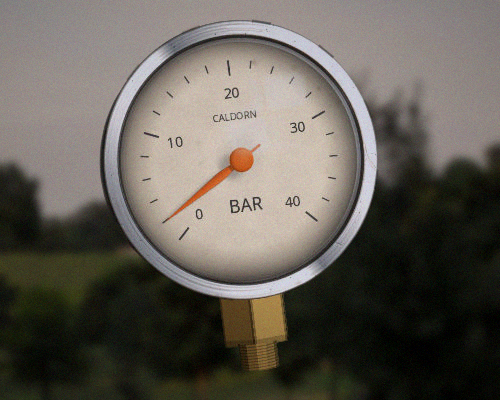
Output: 2 bar
